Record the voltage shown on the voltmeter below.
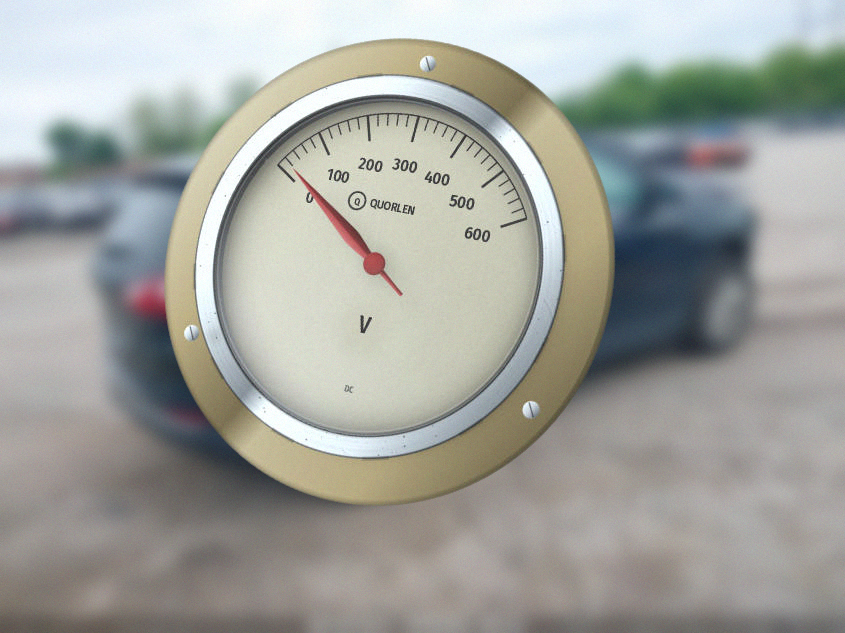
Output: 20 V
